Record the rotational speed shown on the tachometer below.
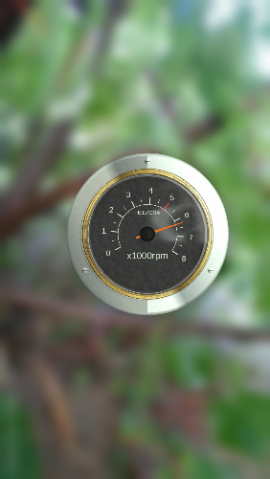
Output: 6250 rpm
